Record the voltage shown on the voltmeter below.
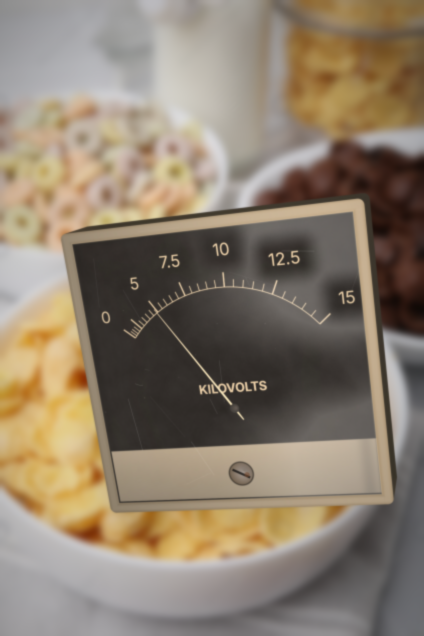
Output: 5 kV
